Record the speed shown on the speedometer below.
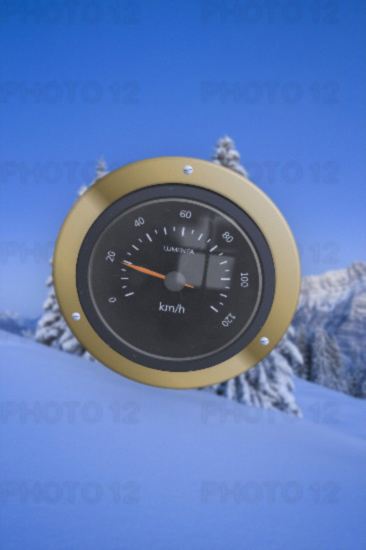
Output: 20 km/h
